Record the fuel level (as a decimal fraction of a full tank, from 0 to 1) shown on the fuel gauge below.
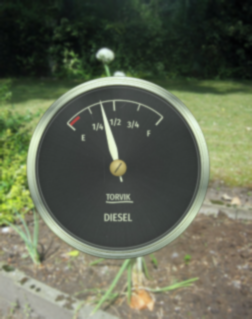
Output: 0.375
